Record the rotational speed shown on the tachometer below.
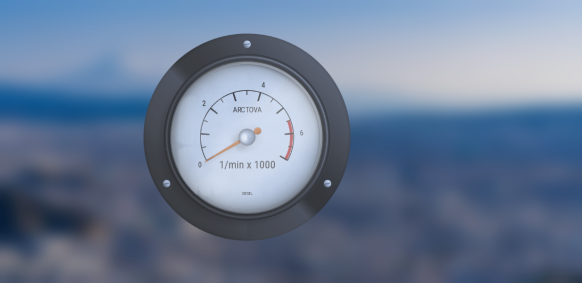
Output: 0 rpm
